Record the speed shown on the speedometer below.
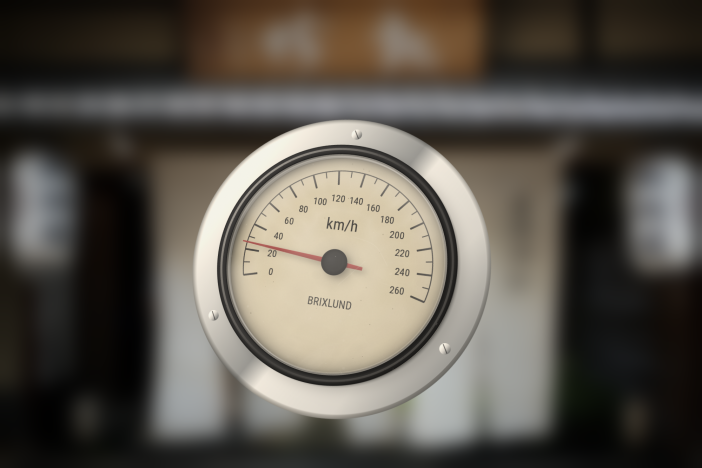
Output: 25 km/h
